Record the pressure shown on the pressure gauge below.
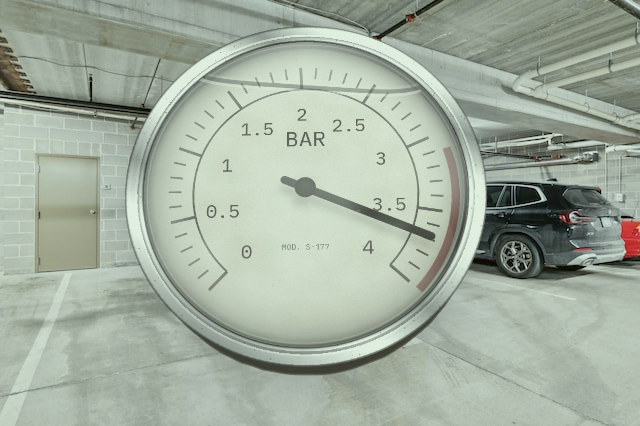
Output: 3.7 bar
